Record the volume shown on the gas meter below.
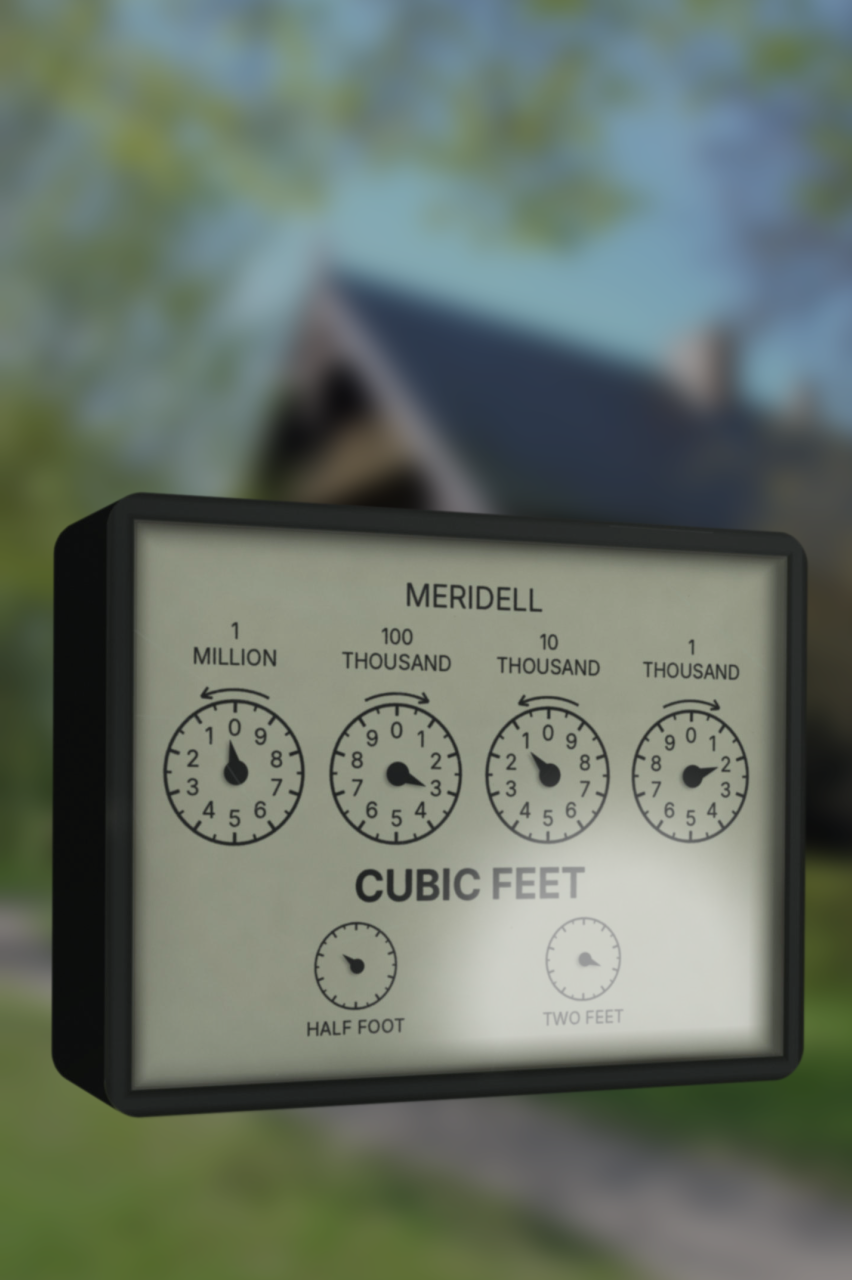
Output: 31200 ft³
